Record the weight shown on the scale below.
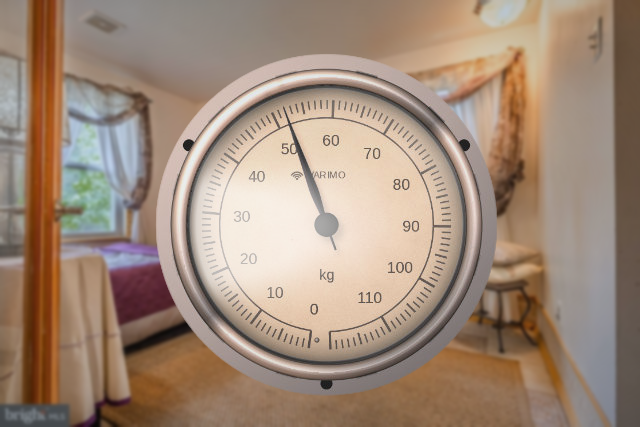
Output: 52 kg
